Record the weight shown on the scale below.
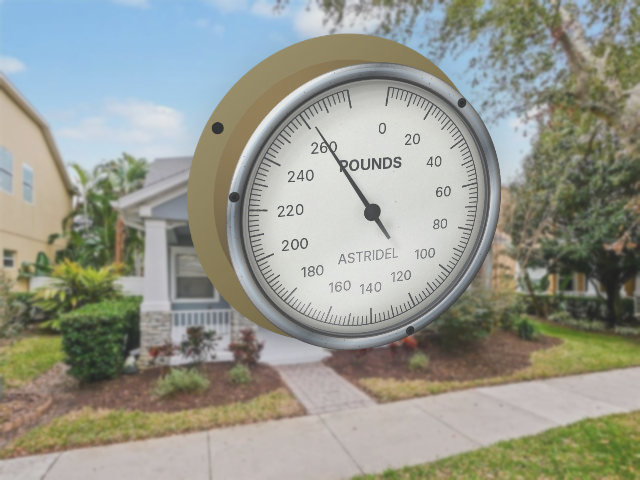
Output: 262 lb
